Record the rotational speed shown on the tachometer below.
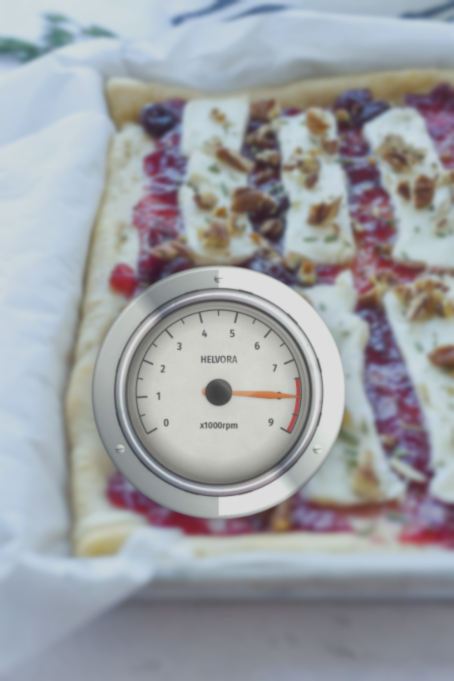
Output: 8000 rpm
